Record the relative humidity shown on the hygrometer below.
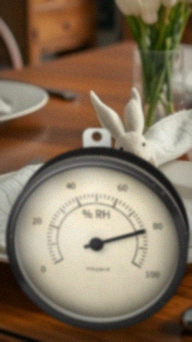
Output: 80 %
